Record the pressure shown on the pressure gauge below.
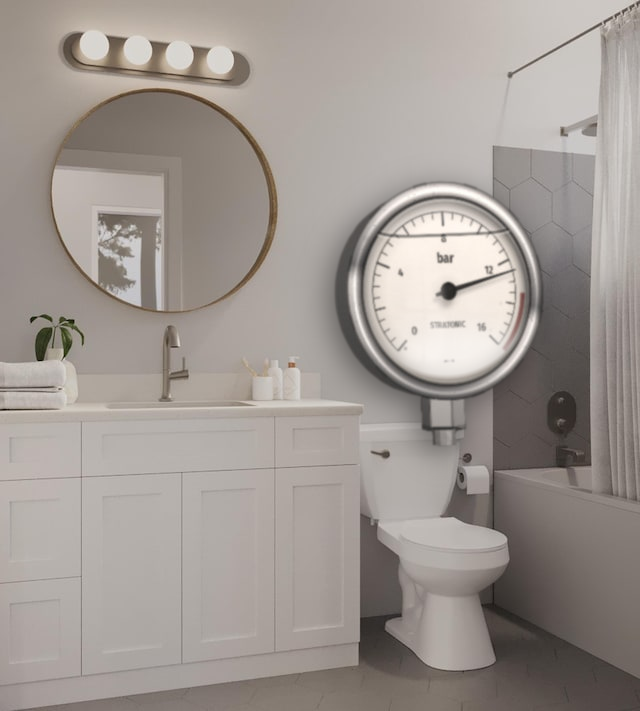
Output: 12.5 bar
